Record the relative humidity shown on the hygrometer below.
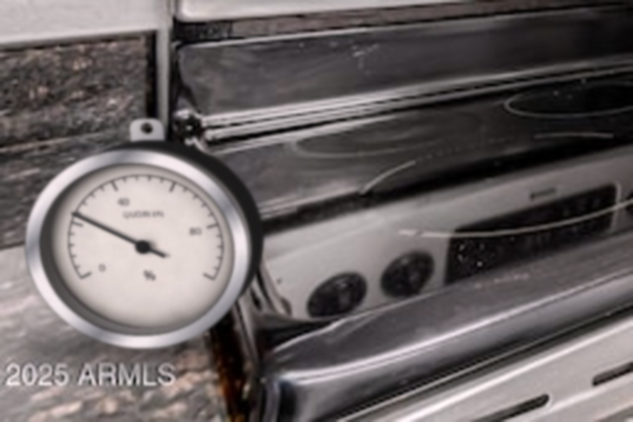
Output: 24 %
